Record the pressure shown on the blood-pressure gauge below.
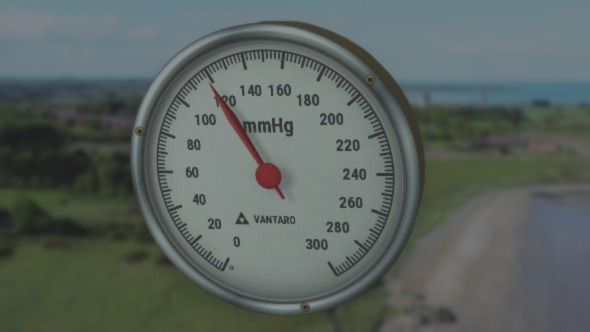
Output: 120 mmHg
